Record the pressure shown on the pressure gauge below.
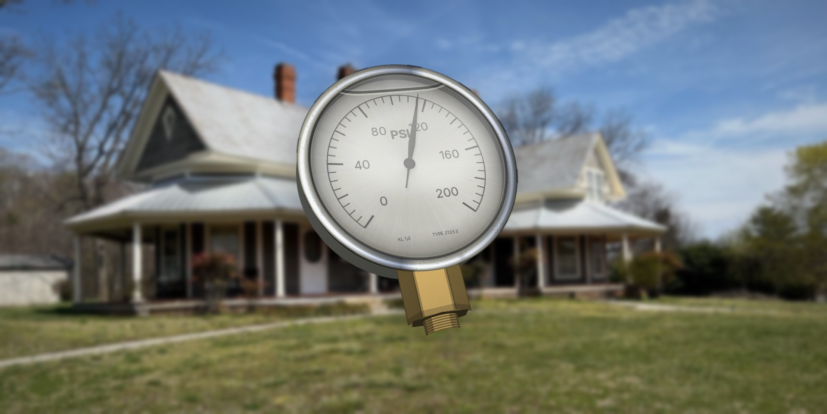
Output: 115 psi
